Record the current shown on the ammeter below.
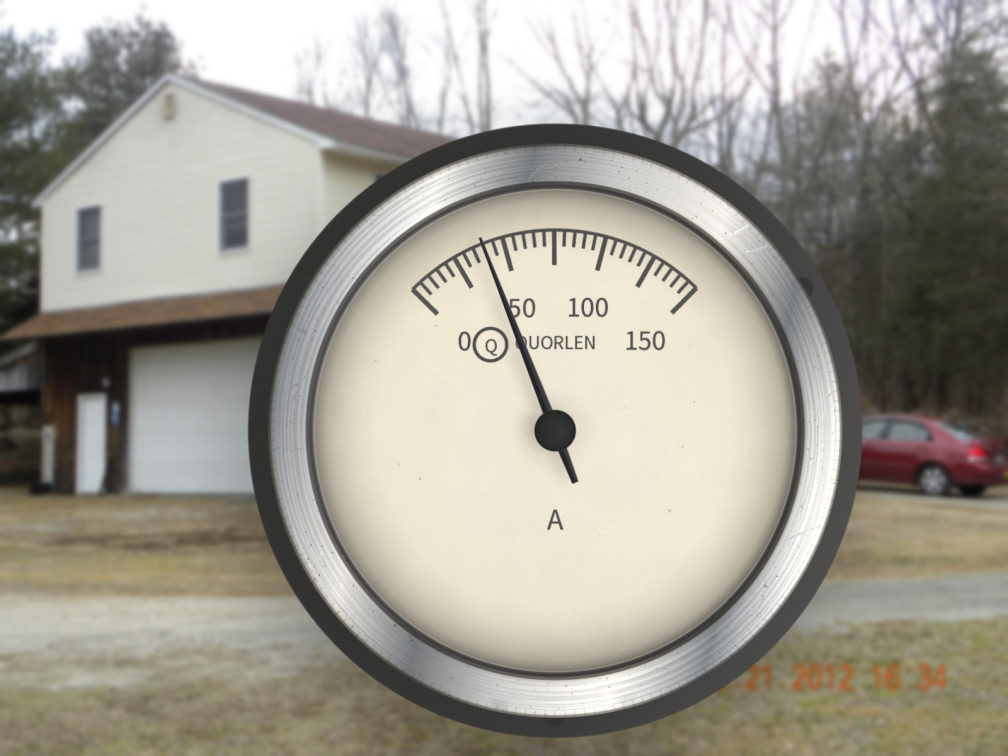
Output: 40 A
